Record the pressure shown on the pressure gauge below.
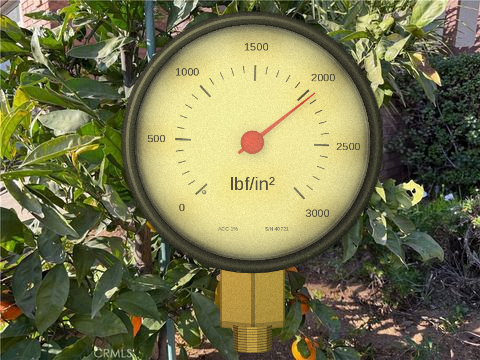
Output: 2050 psi
